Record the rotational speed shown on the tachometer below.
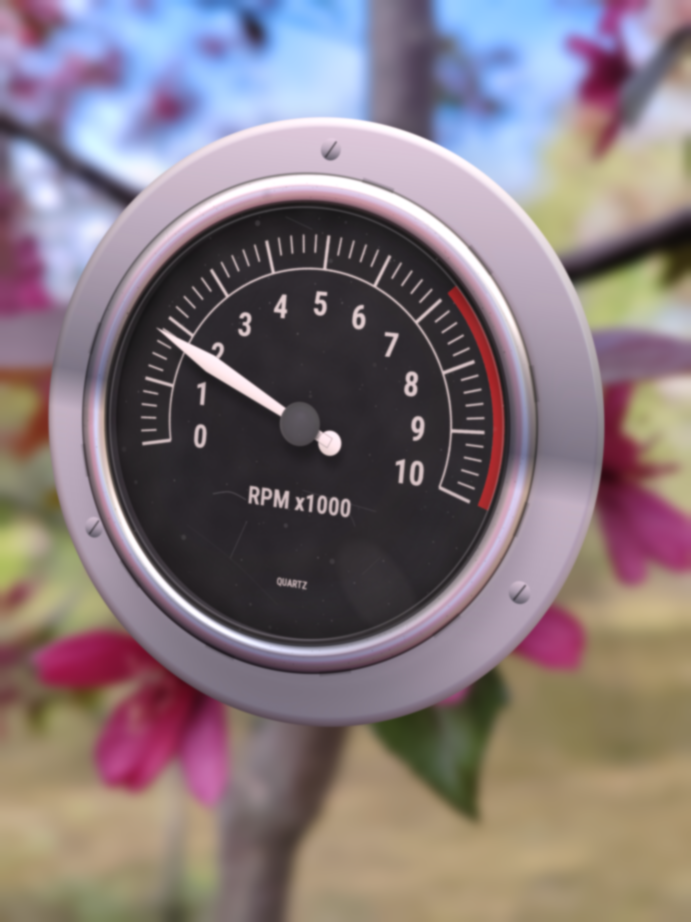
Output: 1800 rpm
